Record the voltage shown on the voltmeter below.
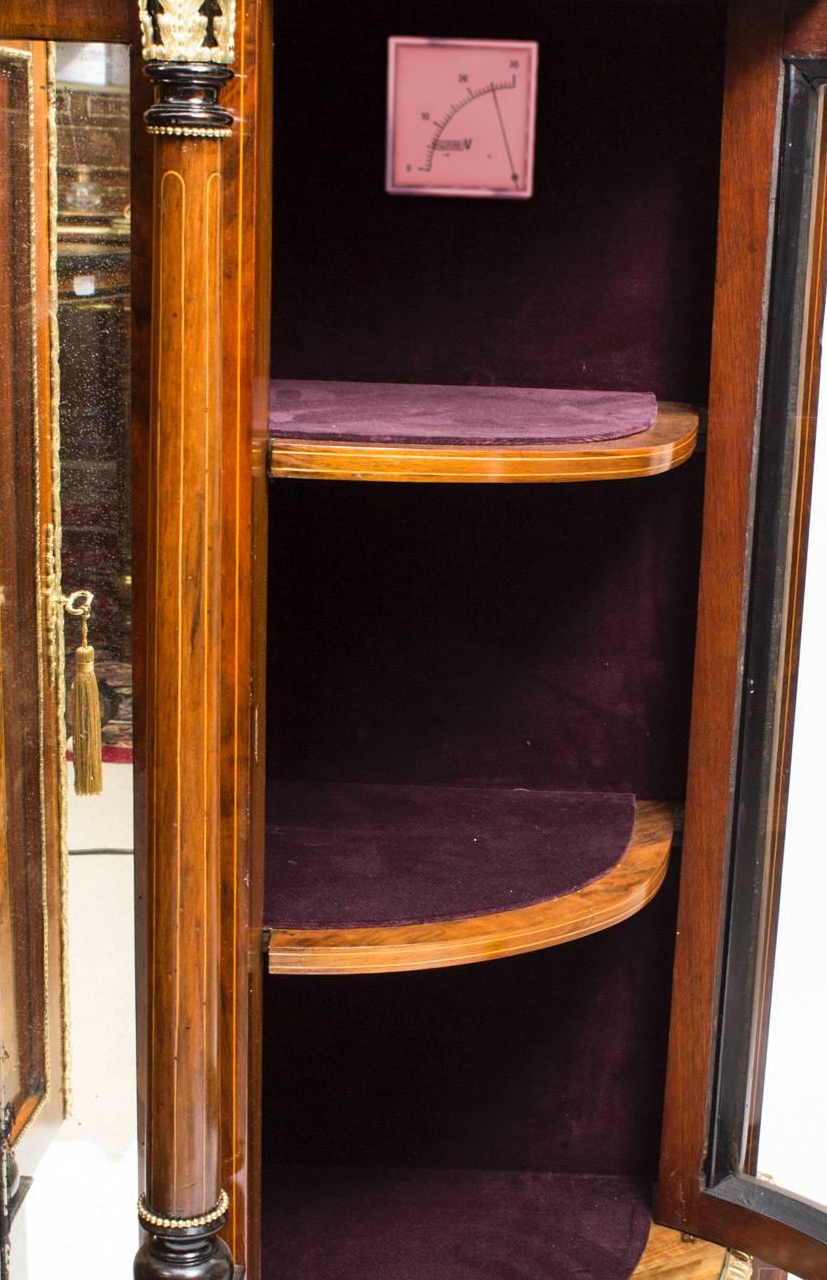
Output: 25 V
